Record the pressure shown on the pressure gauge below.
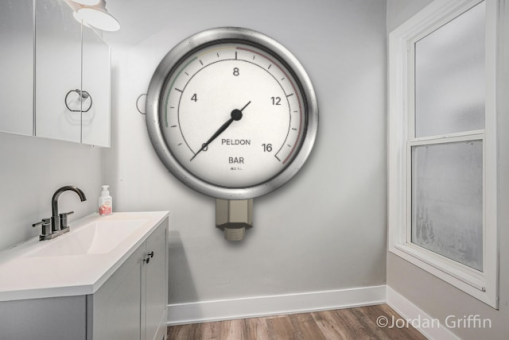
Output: 0 bar
